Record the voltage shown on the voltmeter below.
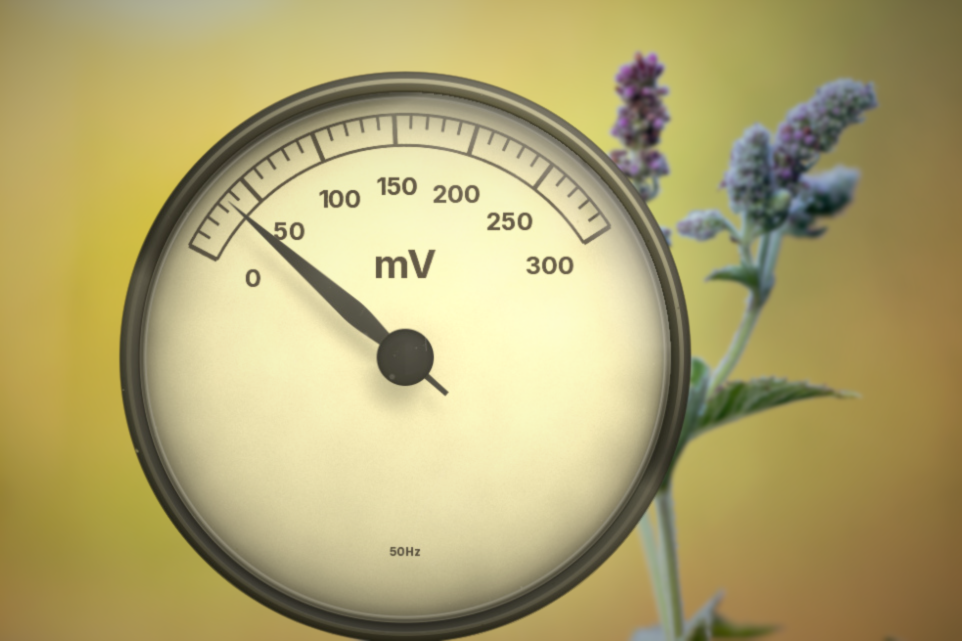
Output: 35 mV
